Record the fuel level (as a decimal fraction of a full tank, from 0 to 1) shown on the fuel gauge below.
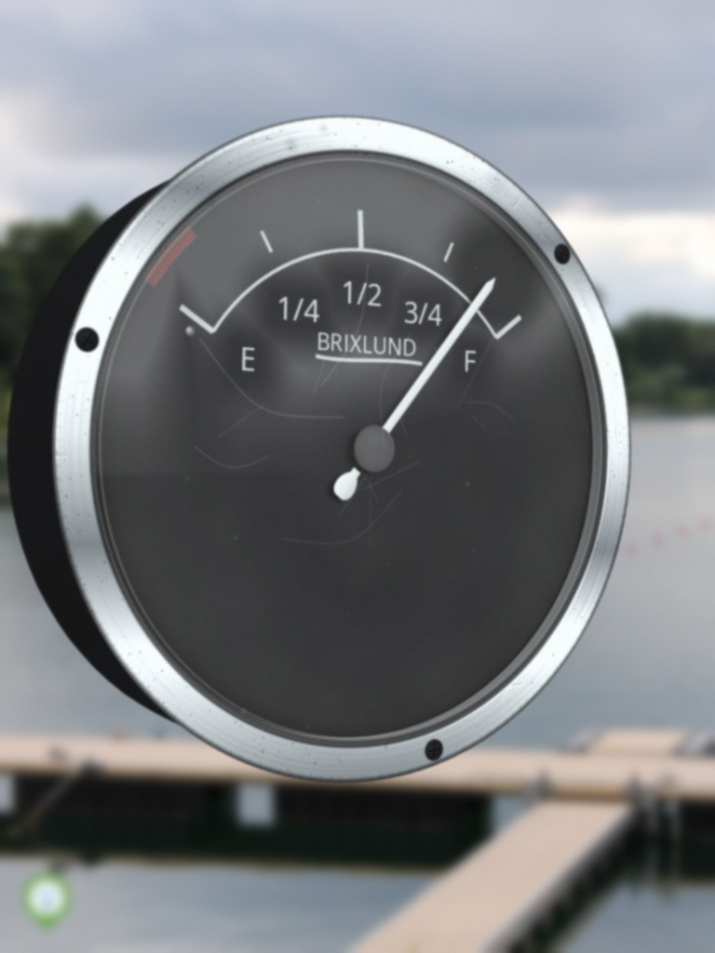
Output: 0.875
